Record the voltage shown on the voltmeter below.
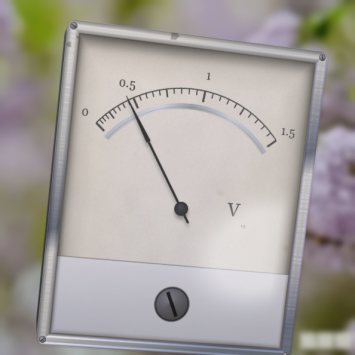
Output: 0.45 V
